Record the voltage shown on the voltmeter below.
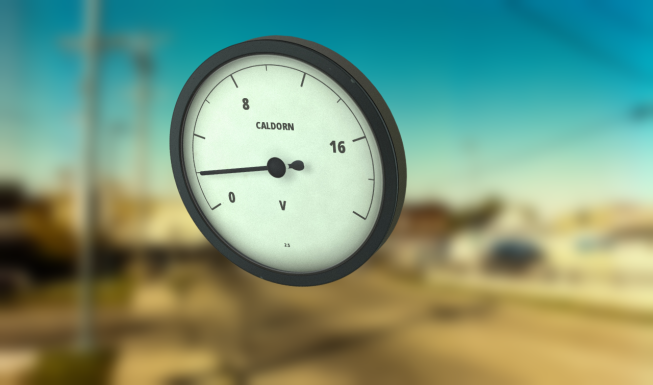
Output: 2 V
